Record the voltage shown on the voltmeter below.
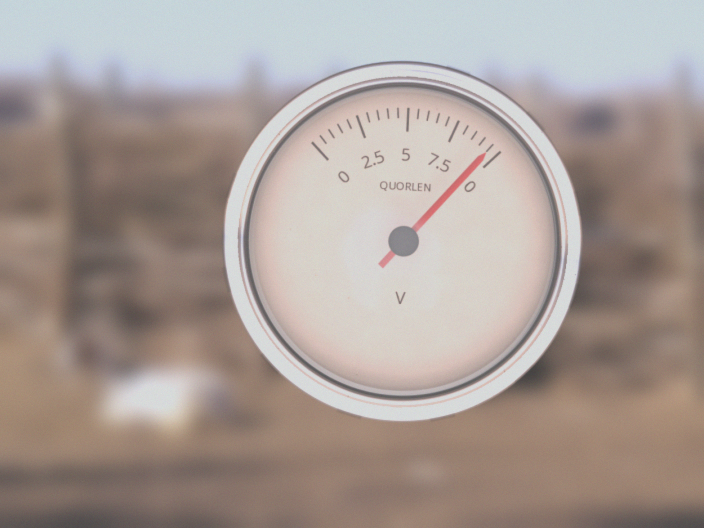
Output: 9.5 V
